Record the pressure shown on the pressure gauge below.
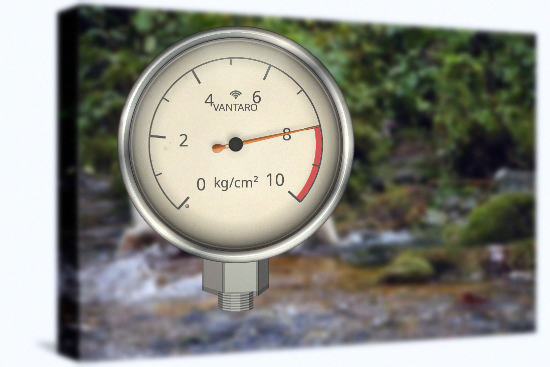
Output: 8 kg/cm²
